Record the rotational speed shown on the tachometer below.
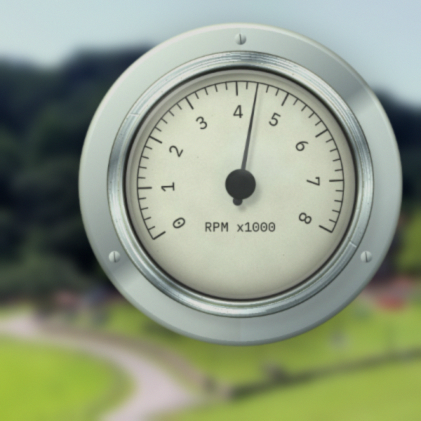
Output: 4400 rpm
